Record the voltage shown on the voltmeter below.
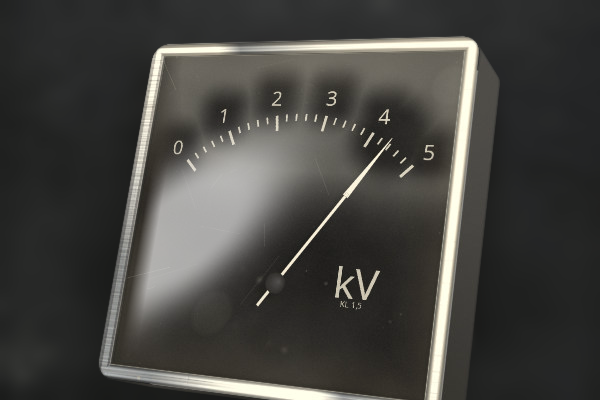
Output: 4.4 kV
